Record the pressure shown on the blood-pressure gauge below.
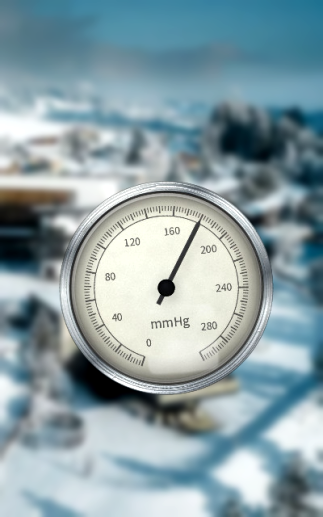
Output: 180 mmHg
